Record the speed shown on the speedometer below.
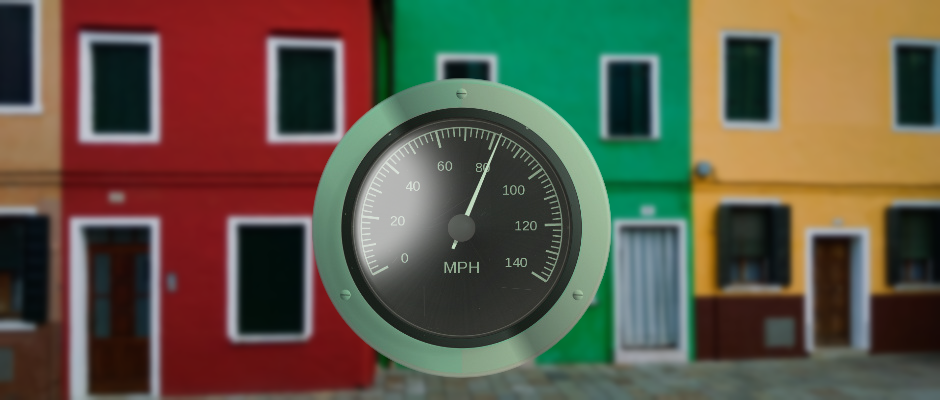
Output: 82 mph
